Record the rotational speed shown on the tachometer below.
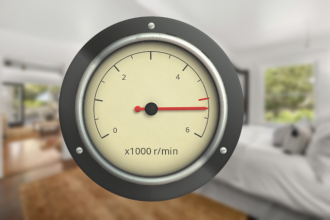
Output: 5250 rpm
